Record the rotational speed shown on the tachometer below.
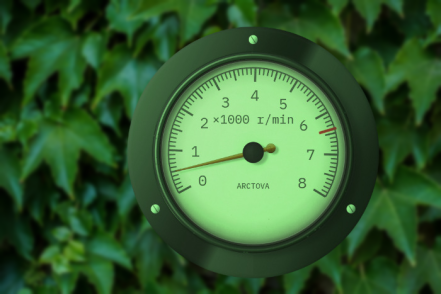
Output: 500 rpm
